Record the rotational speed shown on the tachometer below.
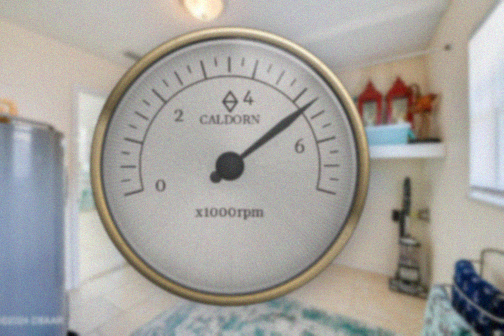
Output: 5250 rpm
